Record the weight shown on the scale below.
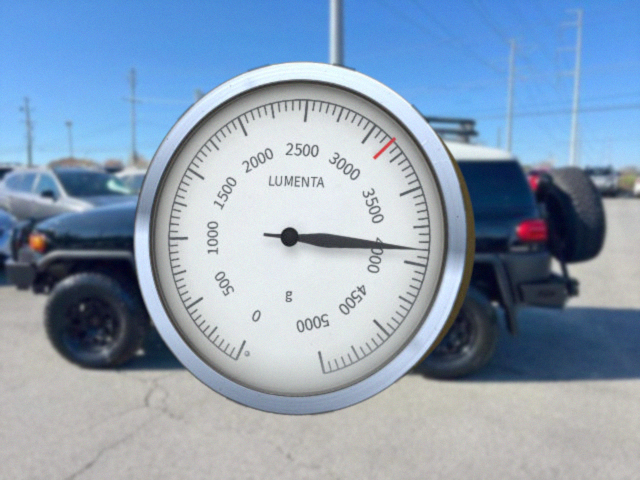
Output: 3900 g
